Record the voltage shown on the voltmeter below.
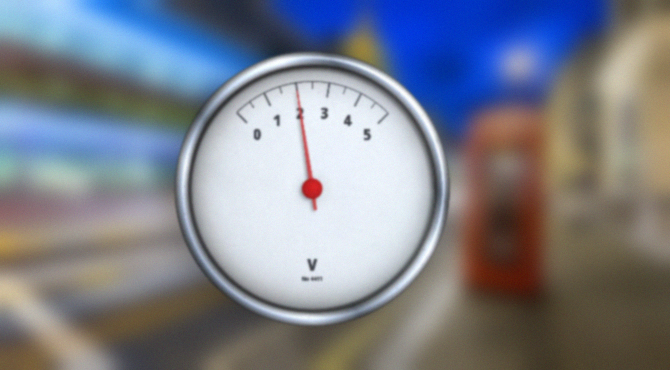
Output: 2 V
